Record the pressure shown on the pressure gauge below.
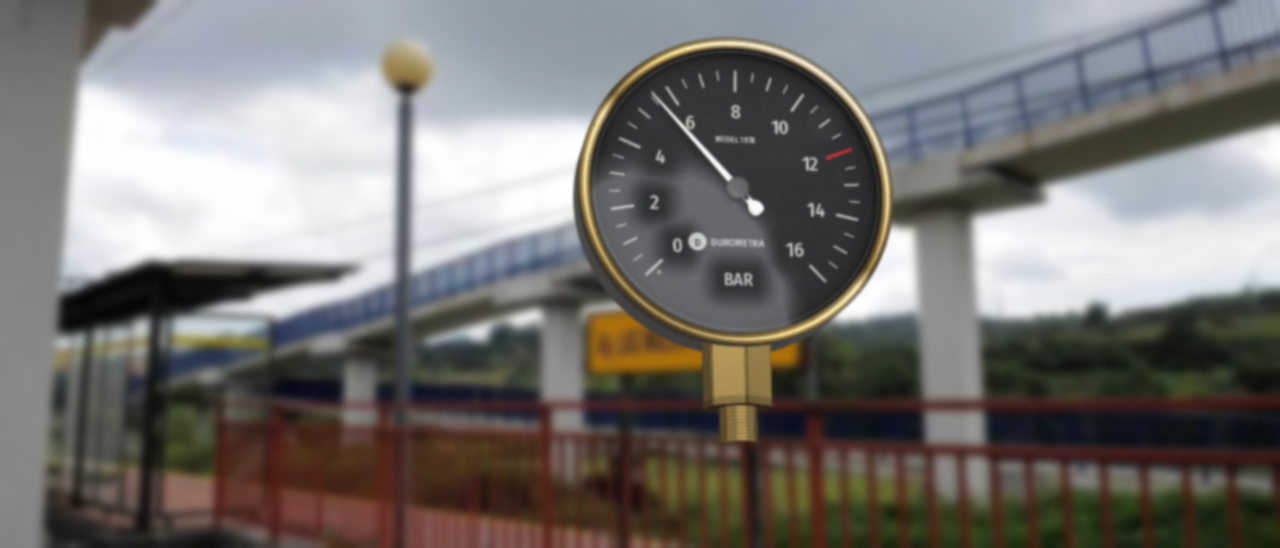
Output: 5.5 bar
